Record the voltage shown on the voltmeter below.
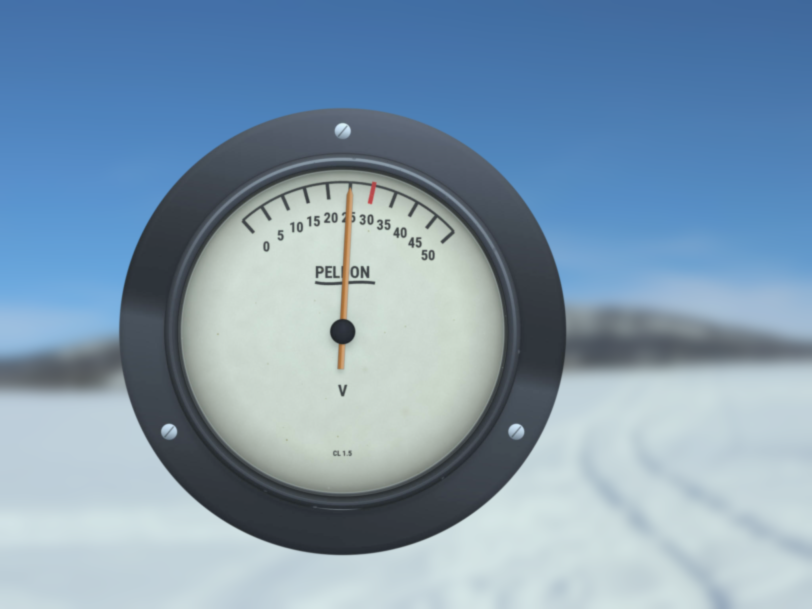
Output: 25 V
